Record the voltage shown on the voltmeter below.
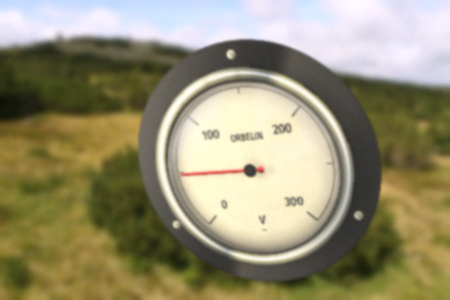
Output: 50 V
